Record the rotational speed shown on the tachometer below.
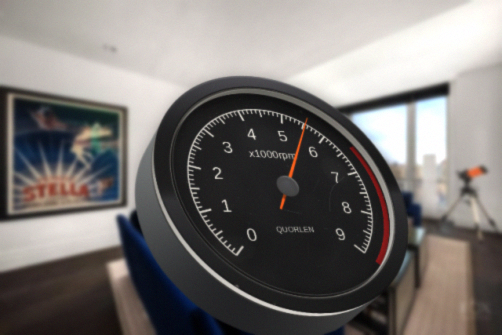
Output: 5500 rpm
